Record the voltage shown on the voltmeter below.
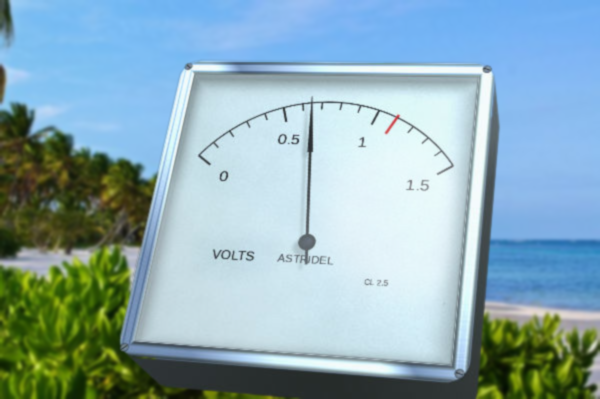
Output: 0.65 V
